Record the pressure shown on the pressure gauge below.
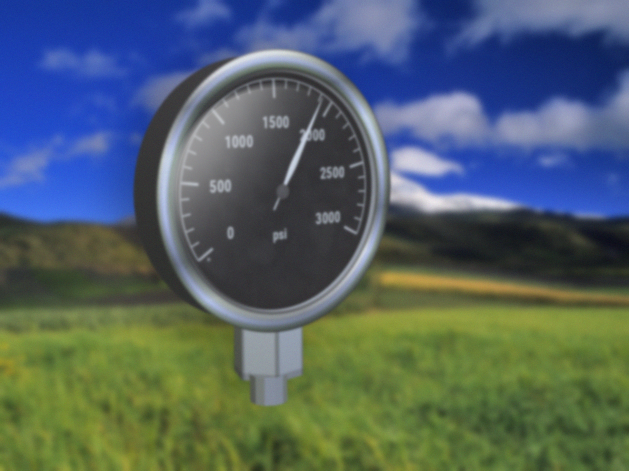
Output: 1900 psi
